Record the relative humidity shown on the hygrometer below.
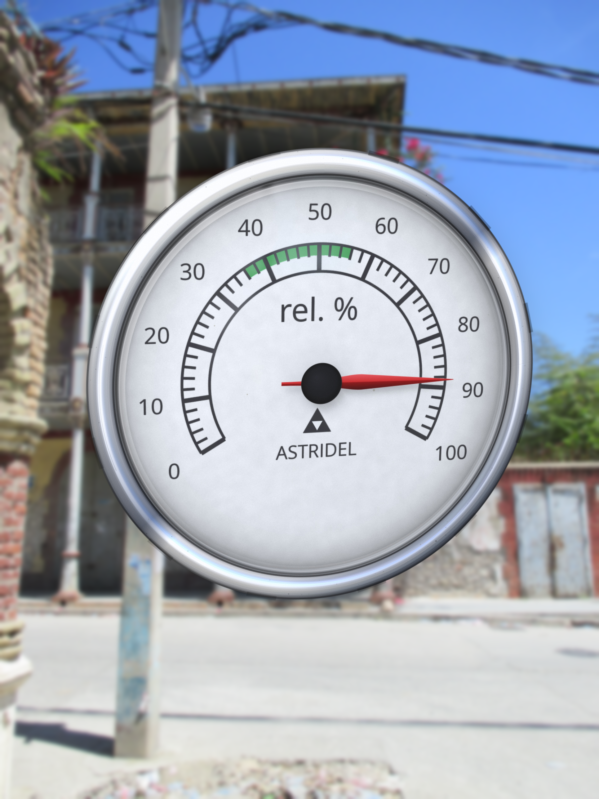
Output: 88 %
